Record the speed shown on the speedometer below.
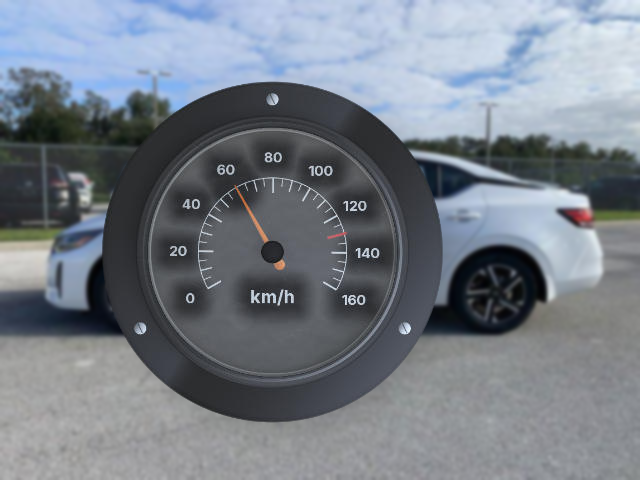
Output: 60 km/h
